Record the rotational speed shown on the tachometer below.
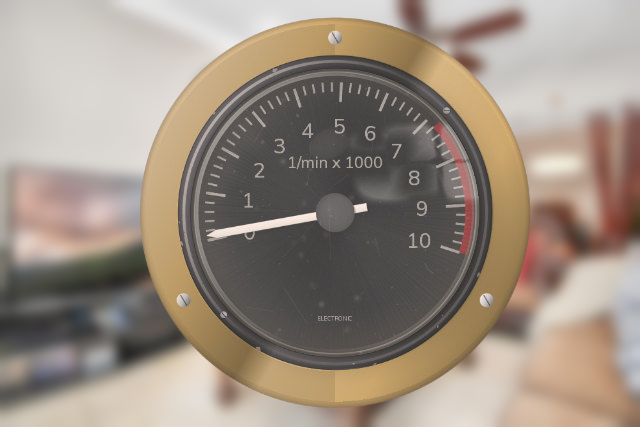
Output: 100 rpm
